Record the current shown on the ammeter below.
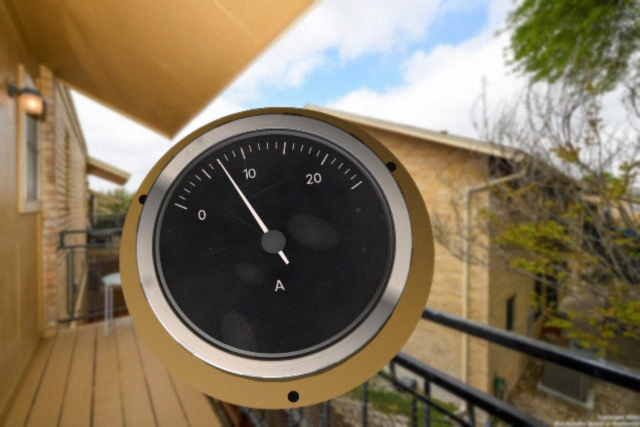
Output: 7 A
